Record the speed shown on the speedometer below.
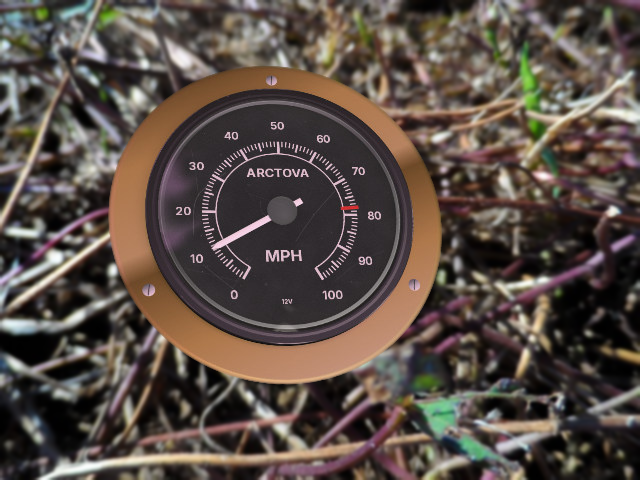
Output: 10 mph
